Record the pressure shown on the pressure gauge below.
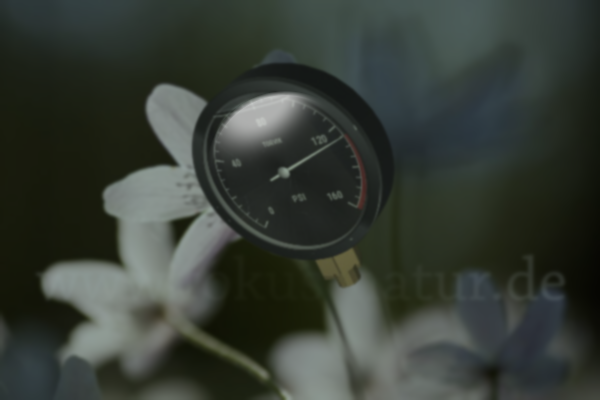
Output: 125 psi
